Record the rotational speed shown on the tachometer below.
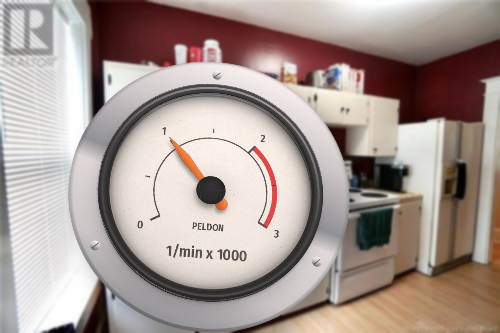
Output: 1000 rpm
